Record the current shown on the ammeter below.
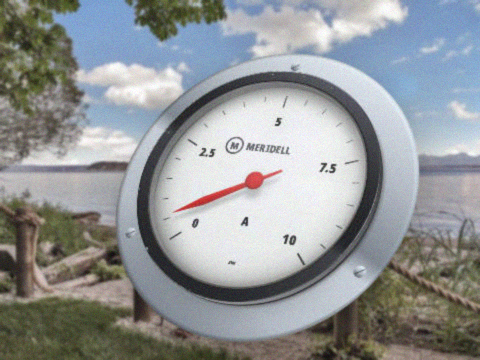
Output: 0.5 A
